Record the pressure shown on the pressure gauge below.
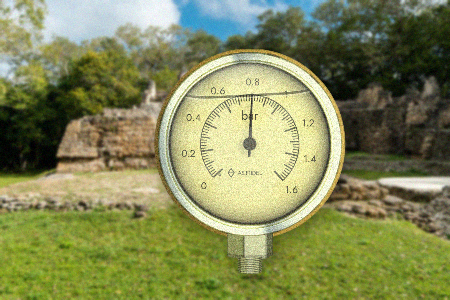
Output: 0.8 bar
